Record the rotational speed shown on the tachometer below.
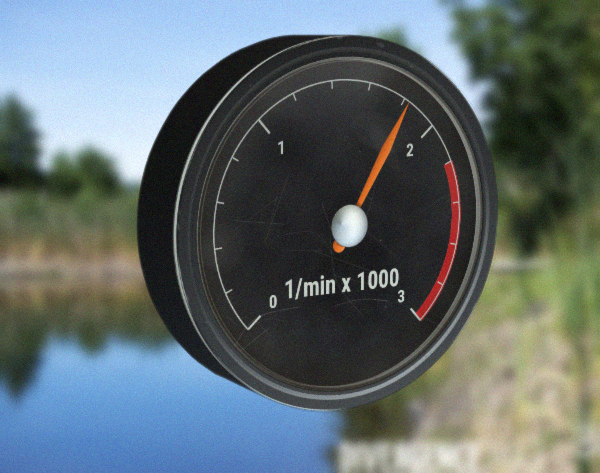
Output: 1800 rpm
